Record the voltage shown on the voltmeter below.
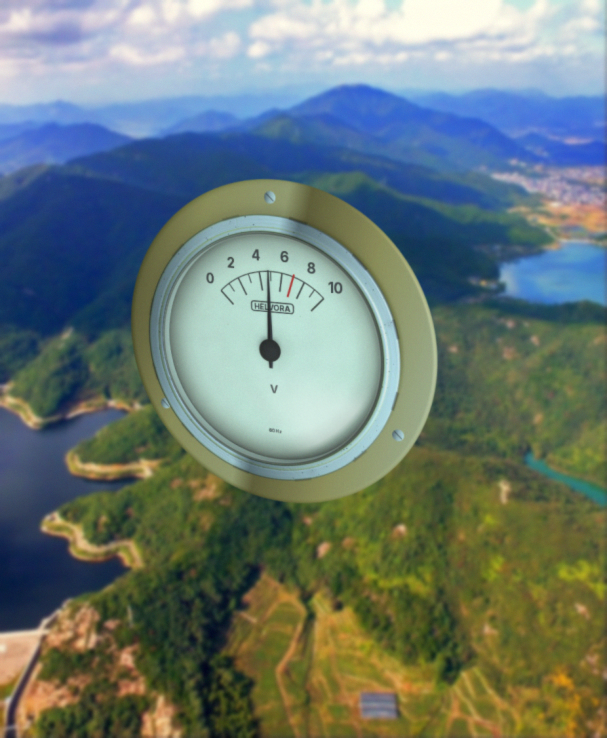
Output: 5 V
